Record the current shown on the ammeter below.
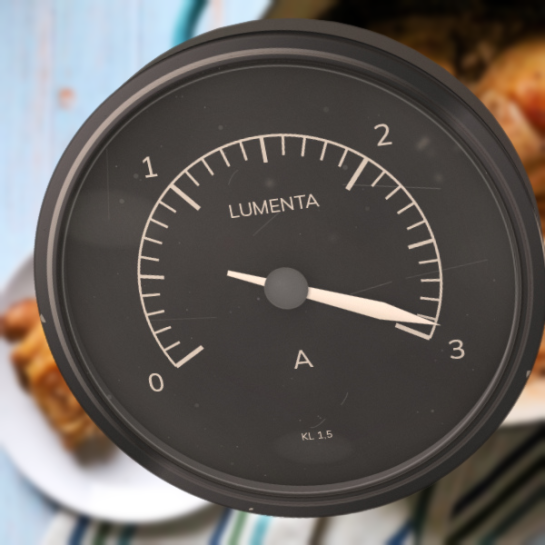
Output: 2.9 A
